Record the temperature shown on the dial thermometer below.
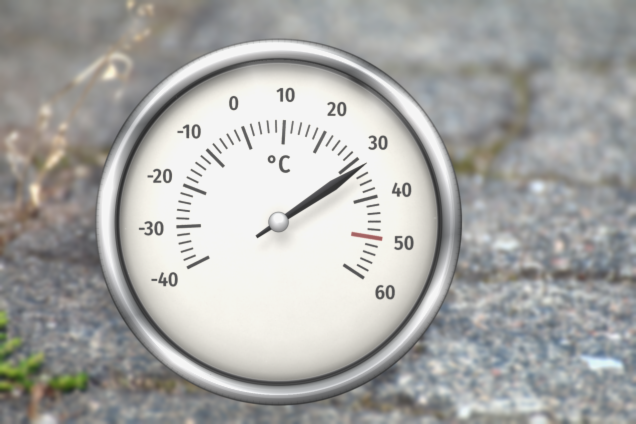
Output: 32 °C
